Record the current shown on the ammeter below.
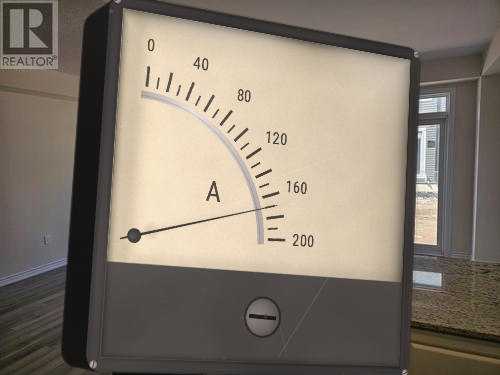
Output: 170 A
